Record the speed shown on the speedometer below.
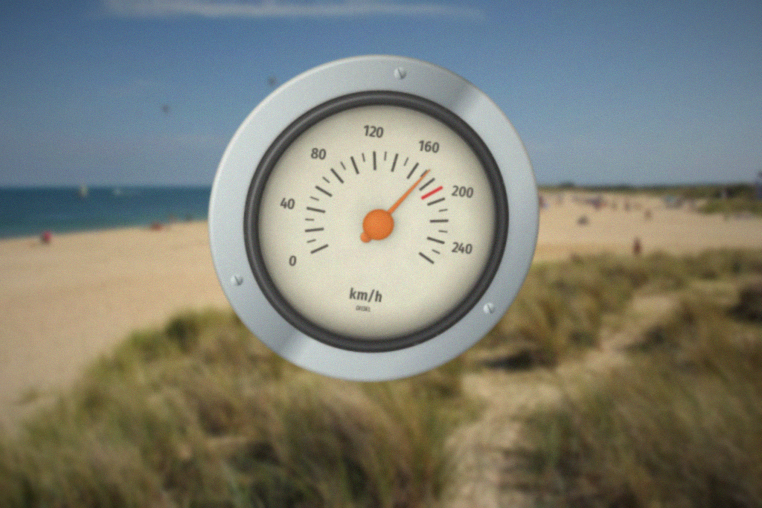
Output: 170 km/h
